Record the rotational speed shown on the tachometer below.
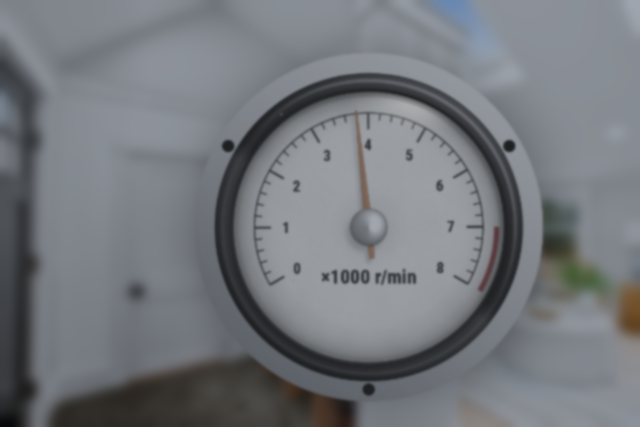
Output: 3800 rpm
